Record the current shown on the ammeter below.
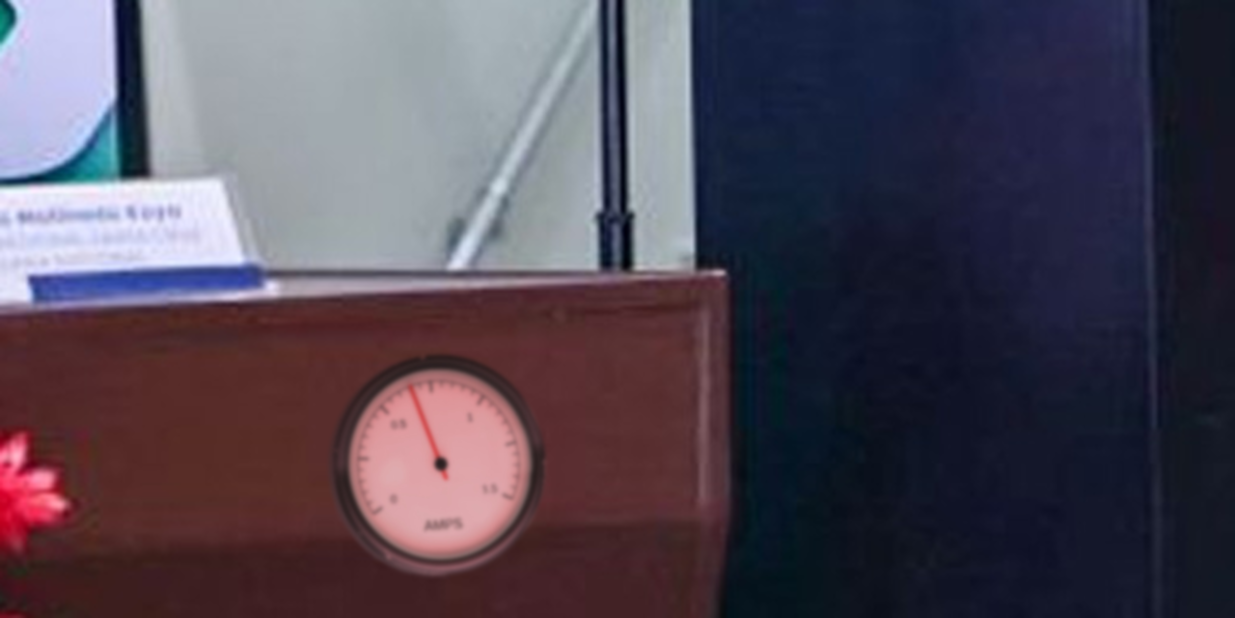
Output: 0.65 A
